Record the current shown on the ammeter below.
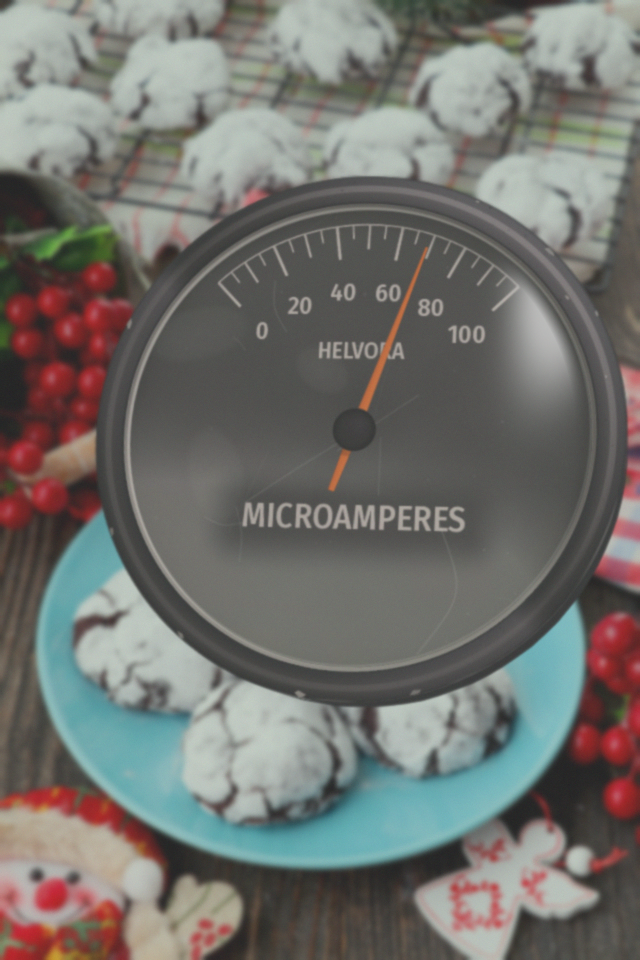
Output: 70 µA
